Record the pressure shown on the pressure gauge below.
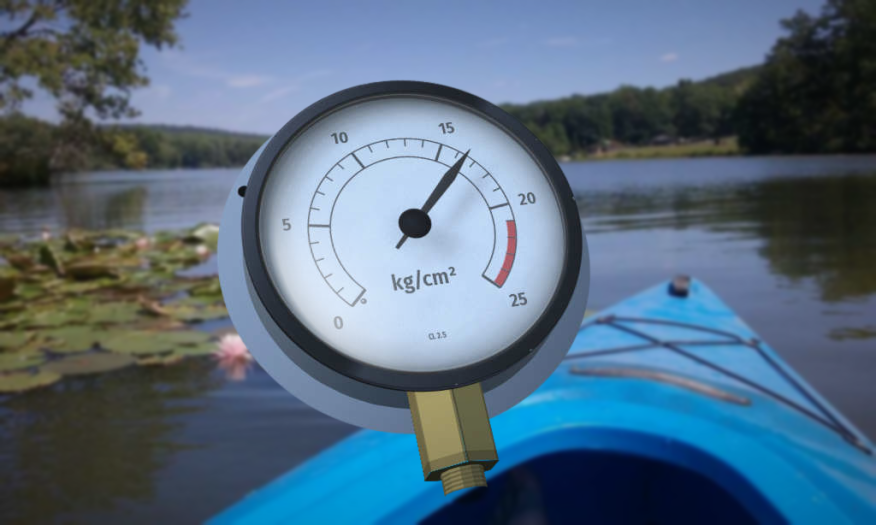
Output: 16.5 kg/cm²
